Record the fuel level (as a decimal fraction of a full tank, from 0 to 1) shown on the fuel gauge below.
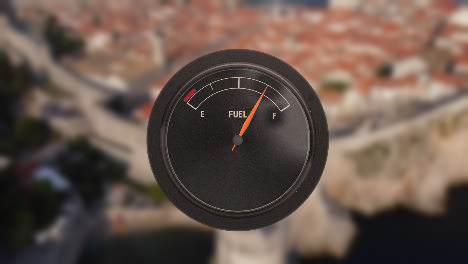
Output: 0.75
